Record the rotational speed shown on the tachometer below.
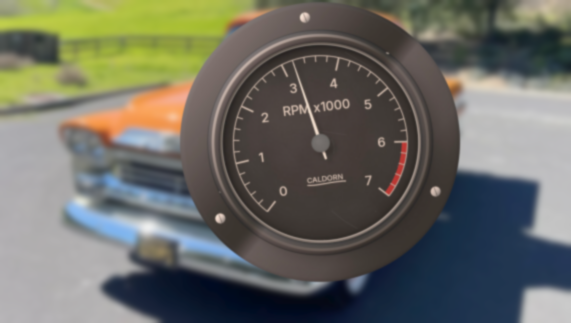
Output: 3200 rpm
